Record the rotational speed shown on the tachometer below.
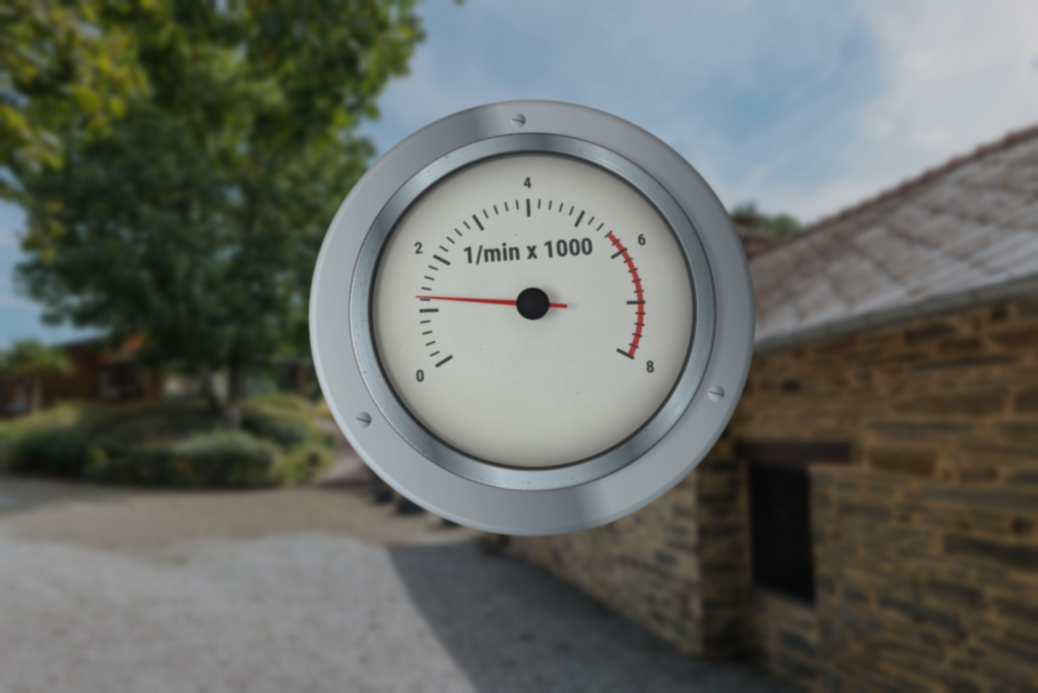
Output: 1200 rpm
